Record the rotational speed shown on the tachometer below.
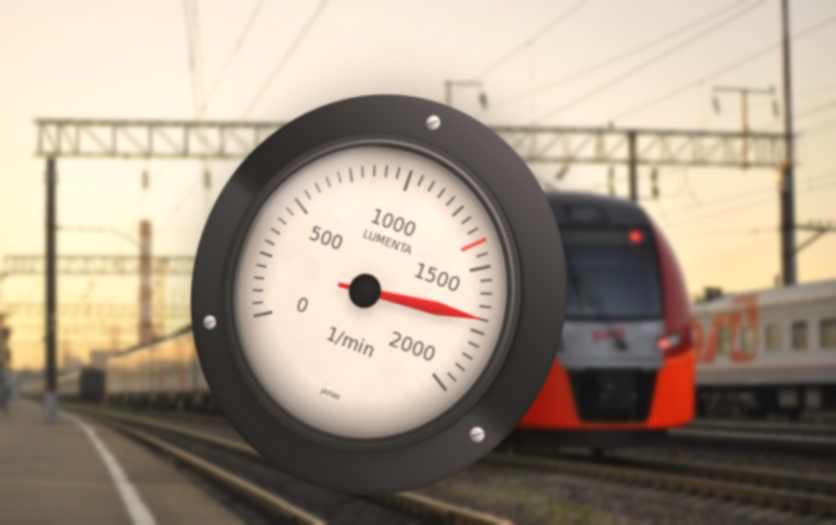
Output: 1700 rpm
